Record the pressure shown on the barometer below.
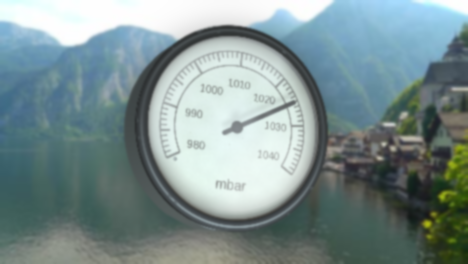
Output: 1025 mbar
